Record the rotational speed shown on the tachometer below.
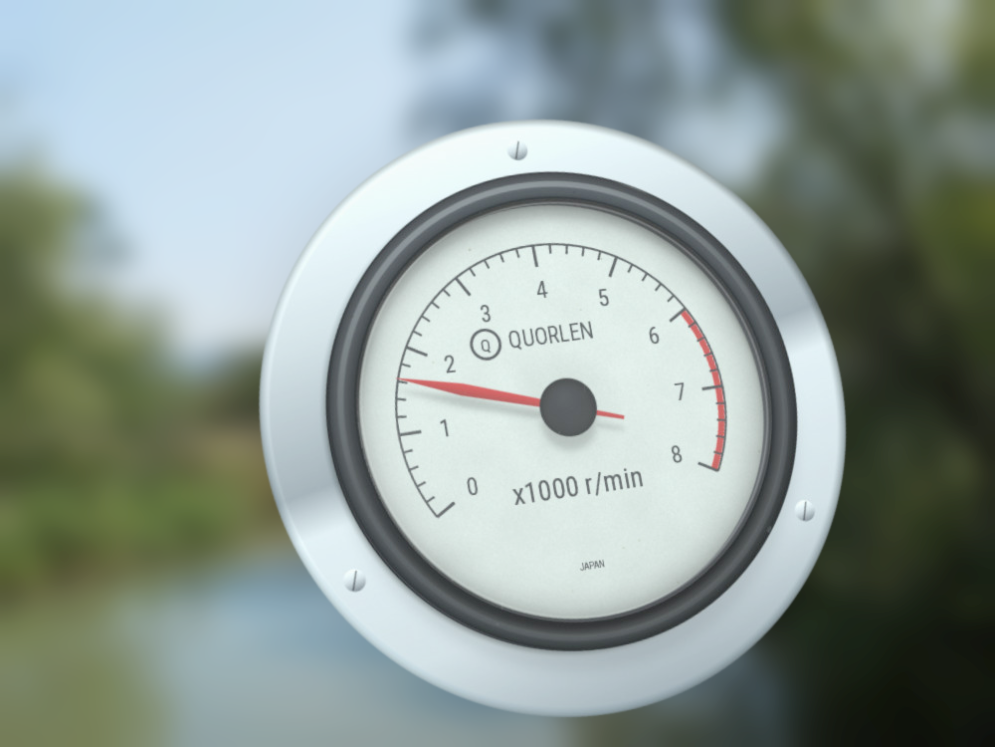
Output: 1600 rpm
